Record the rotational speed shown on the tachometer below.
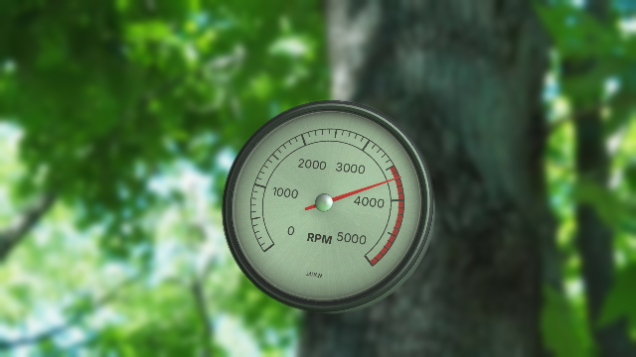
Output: 3700 rpm
